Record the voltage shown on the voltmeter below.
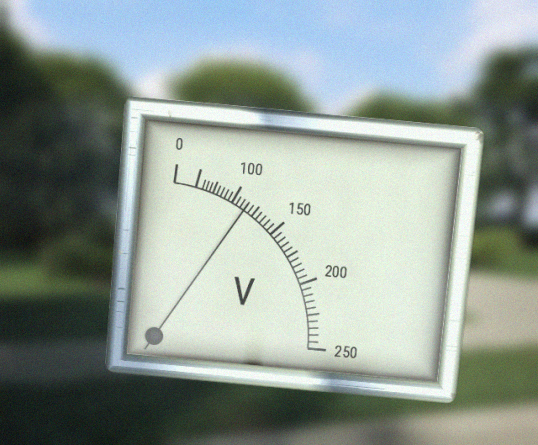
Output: 115 V
